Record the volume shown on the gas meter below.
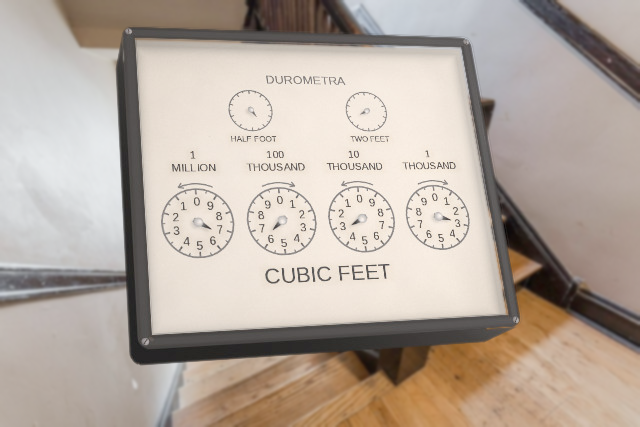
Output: 663300 ft³
